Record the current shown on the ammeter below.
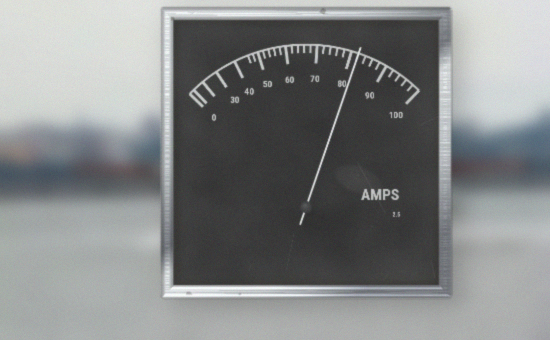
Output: 82 A
